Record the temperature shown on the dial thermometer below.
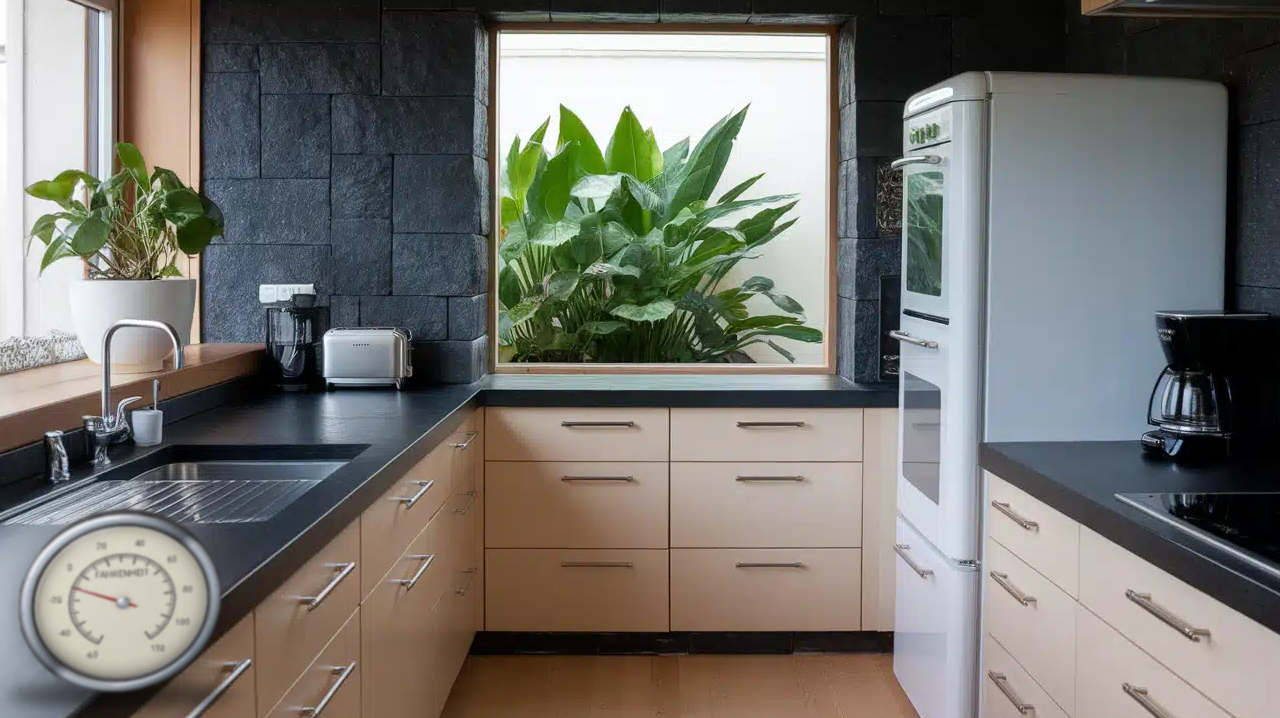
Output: -10 °F
